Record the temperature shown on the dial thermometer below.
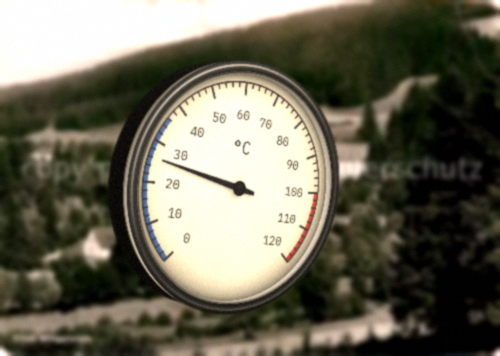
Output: 26 °C
